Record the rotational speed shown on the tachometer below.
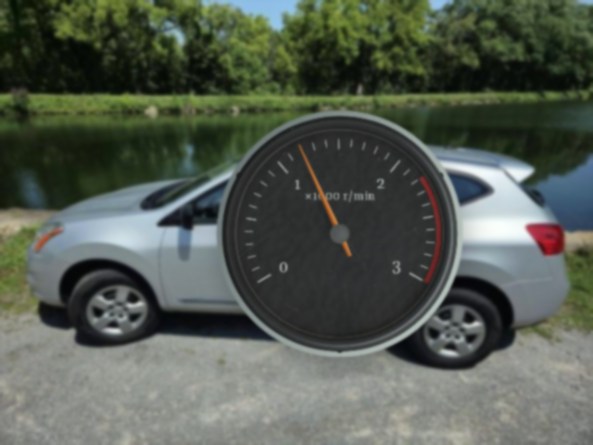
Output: 1200 rpm
